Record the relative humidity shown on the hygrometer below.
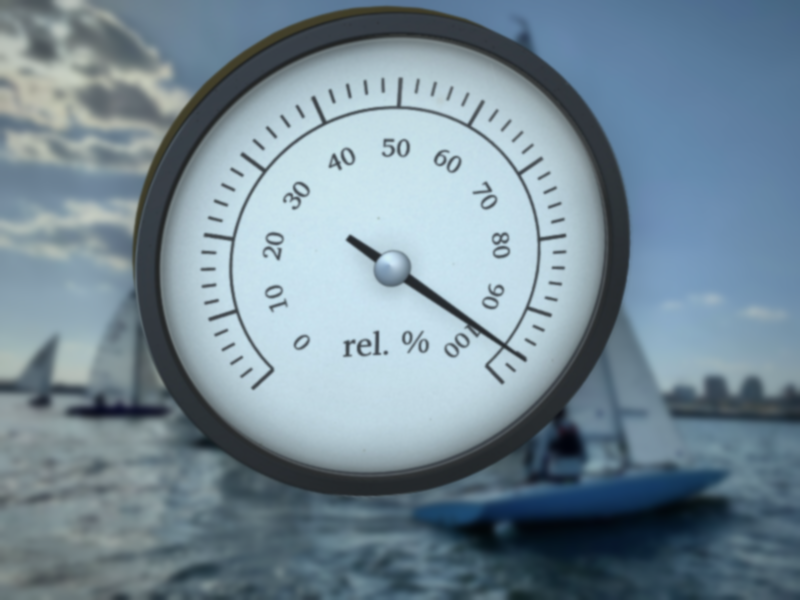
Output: 96 %
